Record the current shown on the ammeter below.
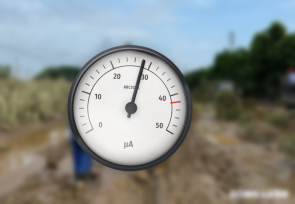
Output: 28 µA
